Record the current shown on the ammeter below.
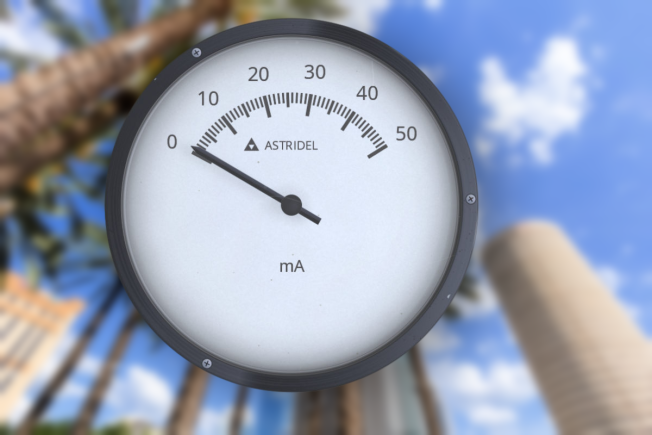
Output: 1 mA
